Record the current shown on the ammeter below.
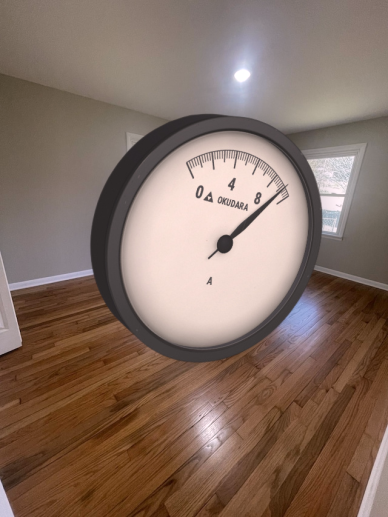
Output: 9 A
